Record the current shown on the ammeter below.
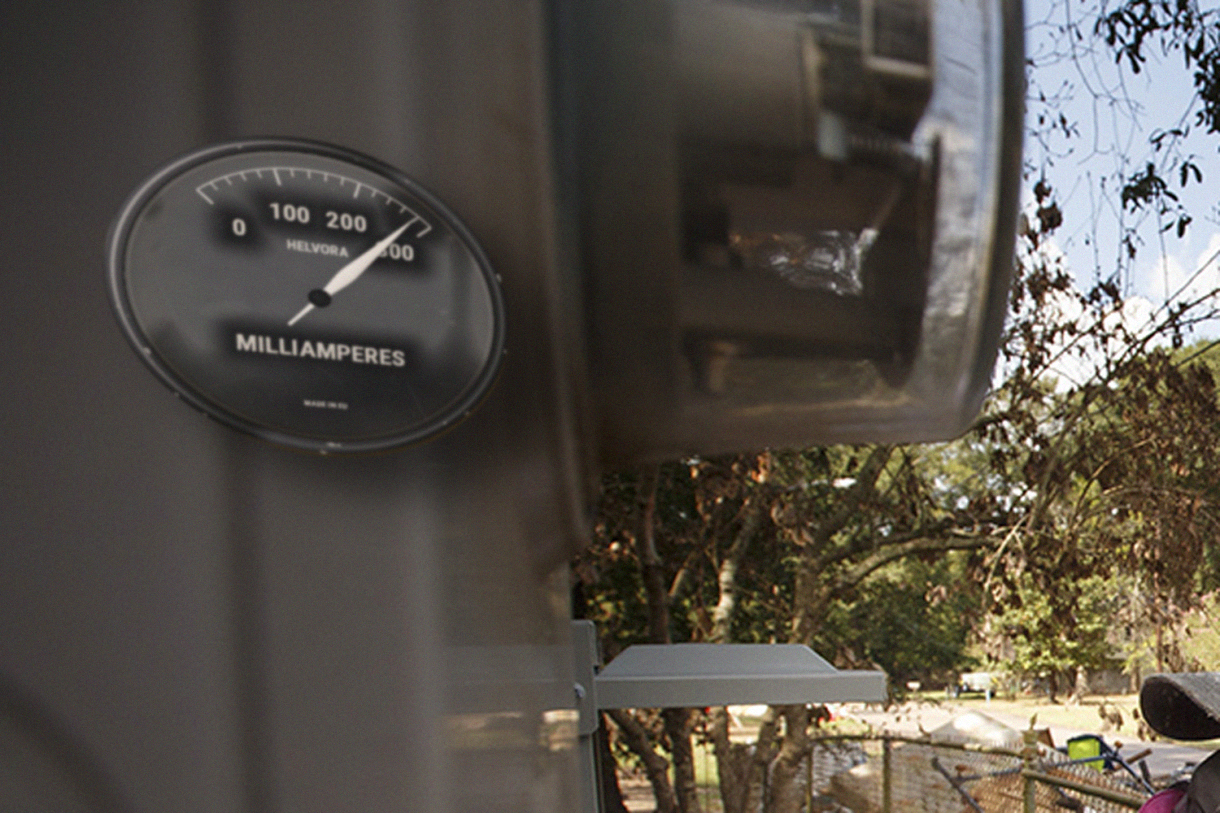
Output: 280 mA
